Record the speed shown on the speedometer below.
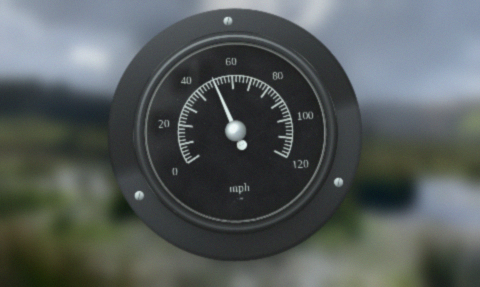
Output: 50 mph
